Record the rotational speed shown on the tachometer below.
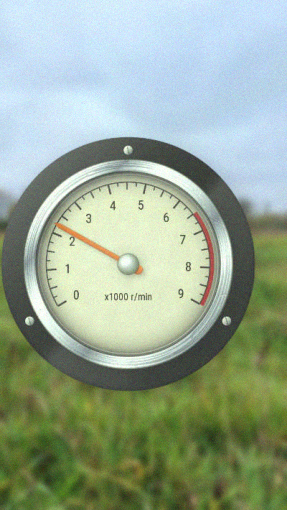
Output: 2250 rpm
